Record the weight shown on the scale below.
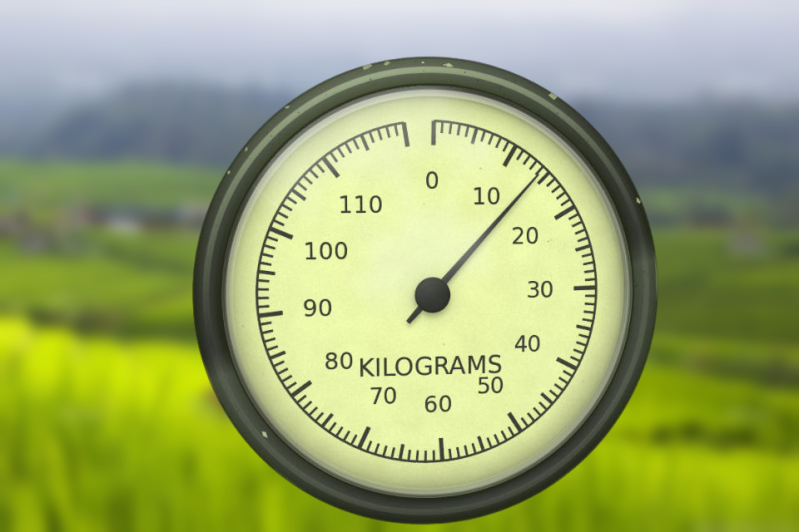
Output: 14 kg
